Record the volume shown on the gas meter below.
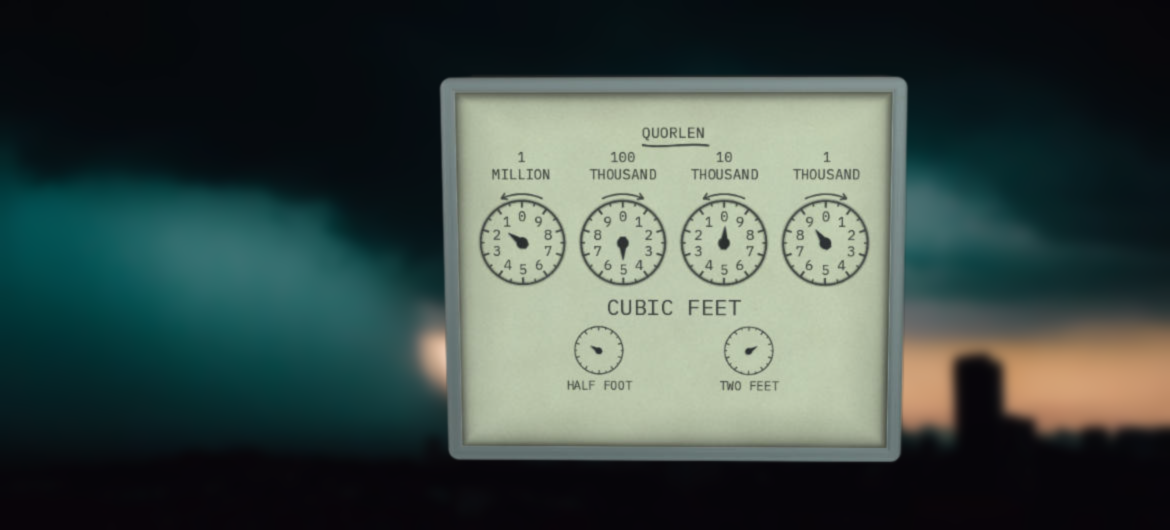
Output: 149900 ft³
